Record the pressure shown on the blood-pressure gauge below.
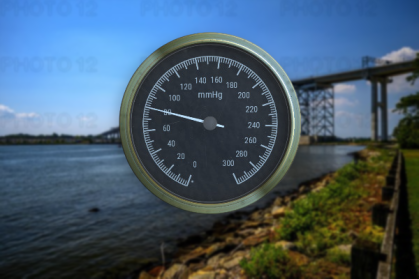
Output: 80 mmHg
